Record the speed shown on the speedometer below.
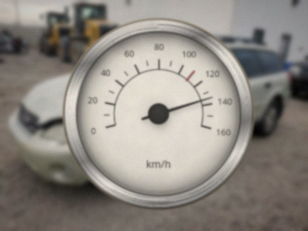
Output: 135 km/h
